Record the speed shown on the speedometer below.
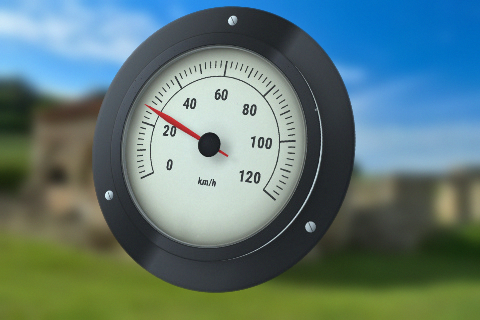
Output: 26 km/h
